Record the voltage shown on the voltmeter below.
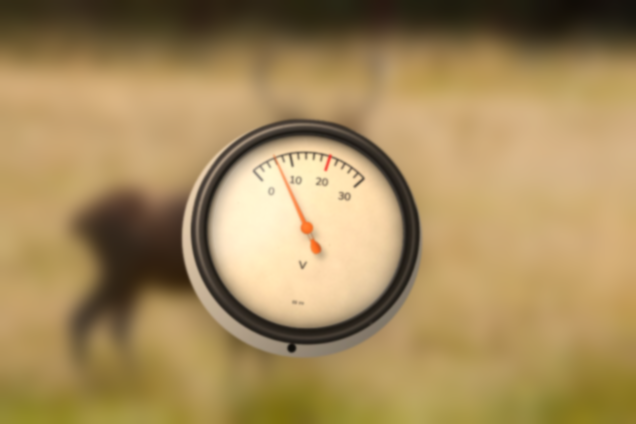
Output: 6 V
